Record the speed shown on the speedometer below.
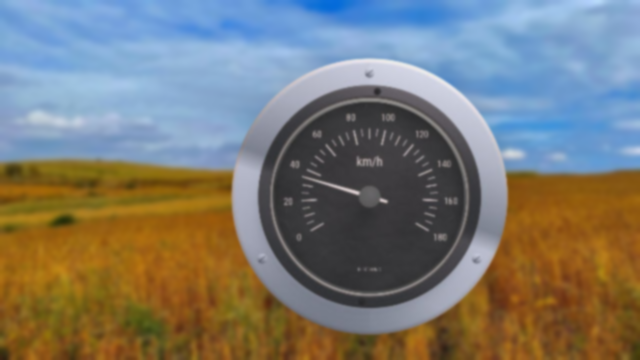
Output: 35 km/h
